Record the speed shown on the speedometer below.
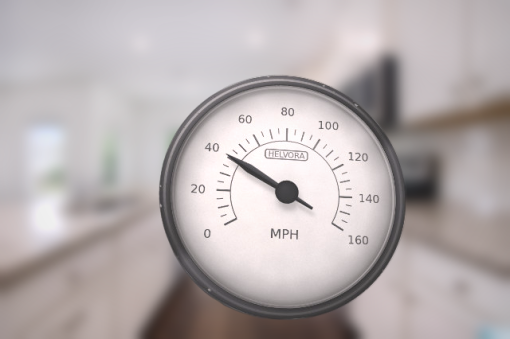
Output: 40 mph
